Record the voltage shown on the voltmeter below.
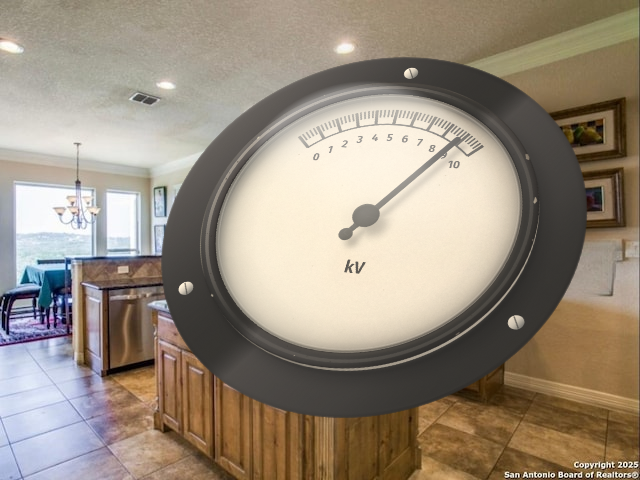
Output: 9 kV
